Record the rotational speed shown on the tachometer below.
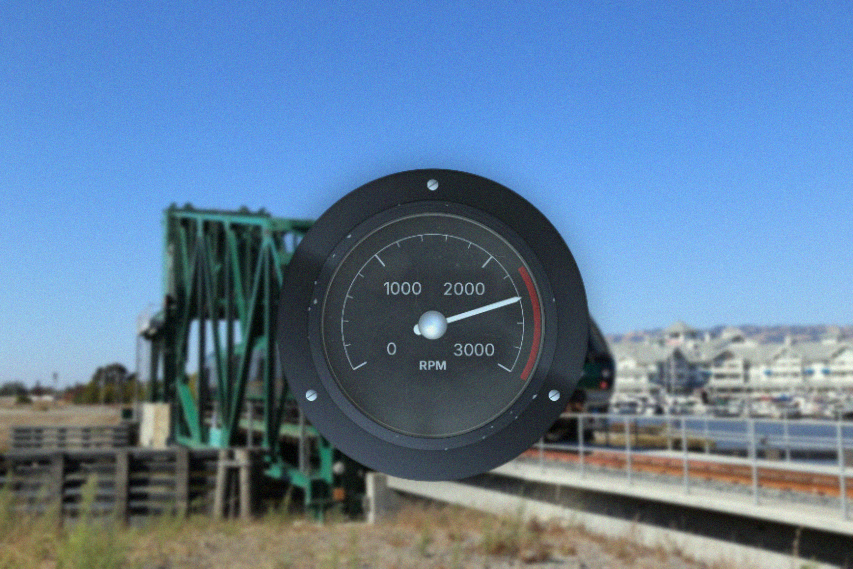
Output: 2400 rpm
